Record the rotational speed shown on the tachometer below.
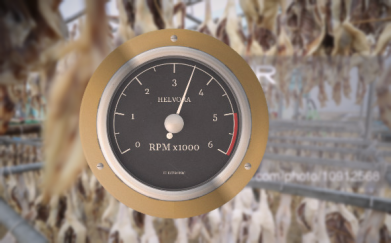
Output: 3500 rpm
